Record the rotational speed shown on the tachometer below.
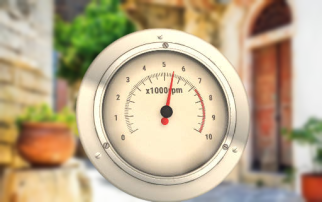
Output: 5500 rpm
